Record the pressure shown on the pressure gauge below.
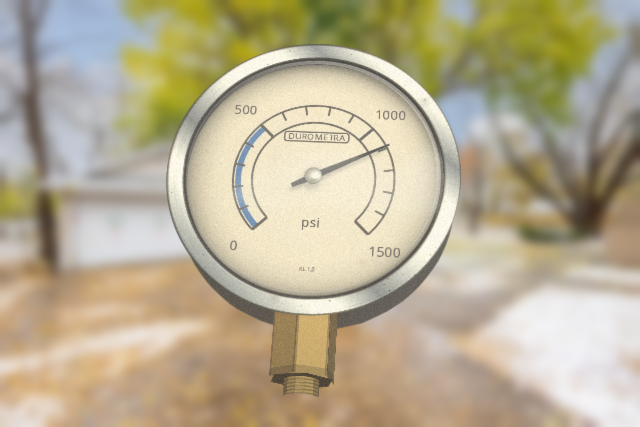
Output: 1100 psi
